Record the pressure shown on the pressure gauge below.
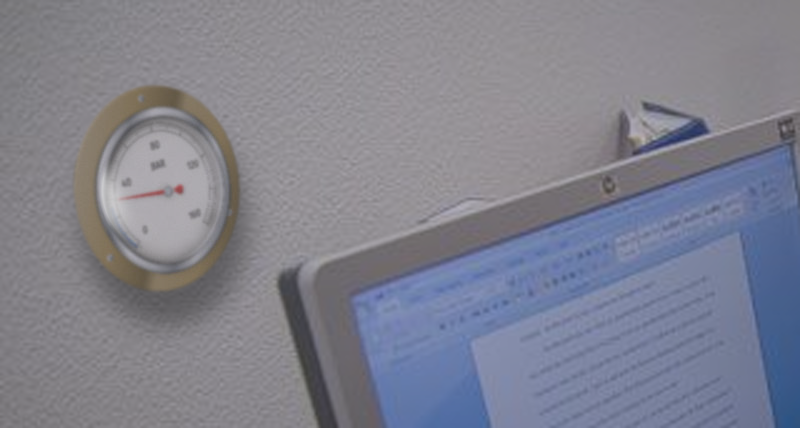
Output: 30 bar
